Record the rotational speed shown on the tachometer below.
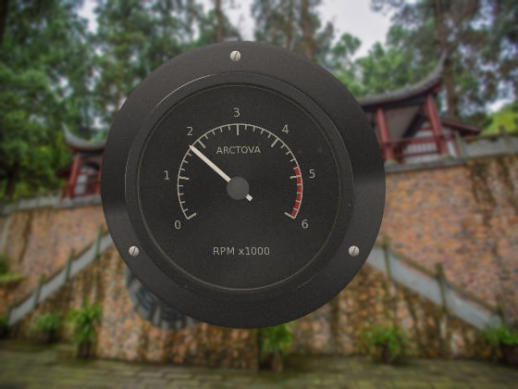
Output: 1800 rpm
